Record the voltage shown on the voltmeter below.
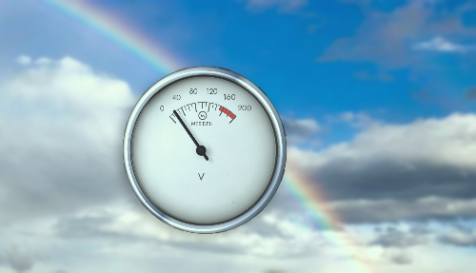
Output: 20 V
